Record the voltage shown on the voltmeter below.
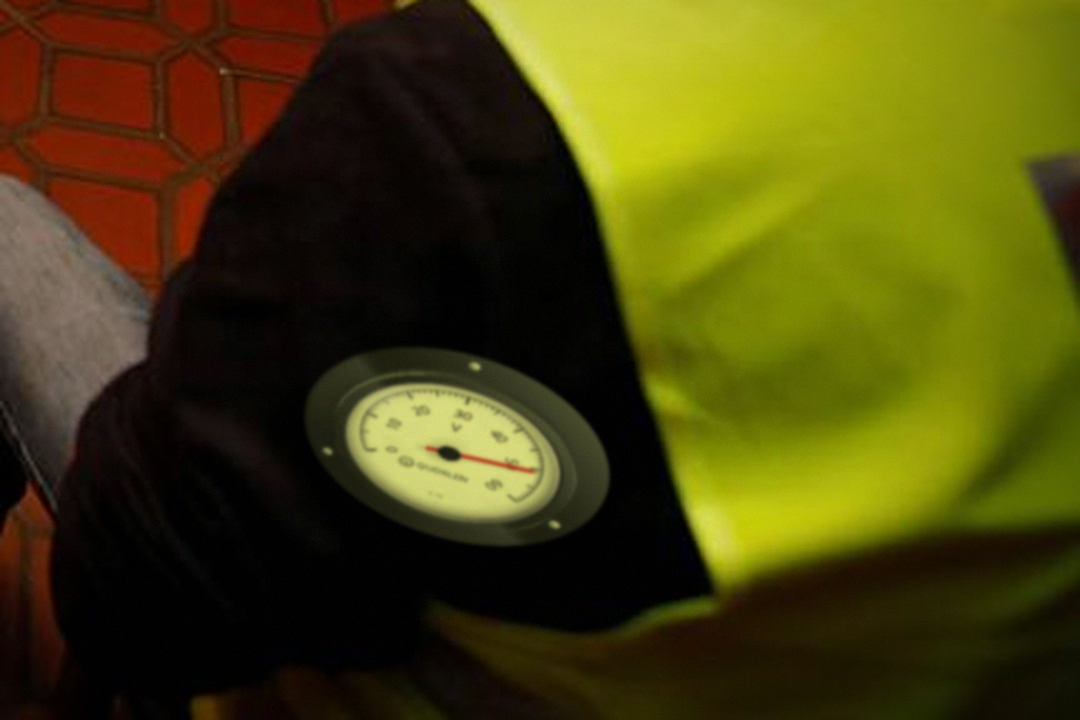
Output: 50 V
